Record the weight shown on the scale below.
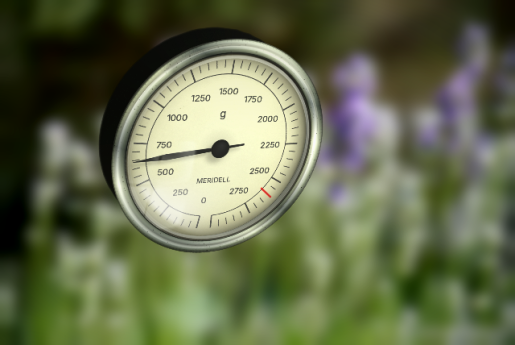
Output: 650 g
